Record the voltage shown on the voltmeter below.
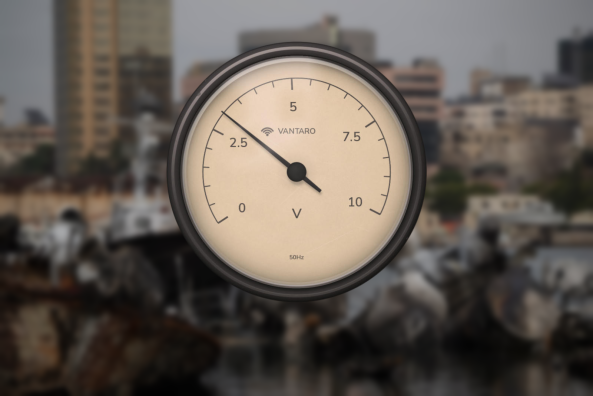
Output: 3 V
